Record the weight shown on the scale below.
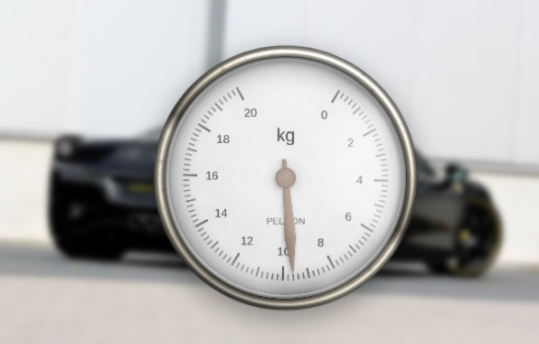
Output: 9.6 kg
